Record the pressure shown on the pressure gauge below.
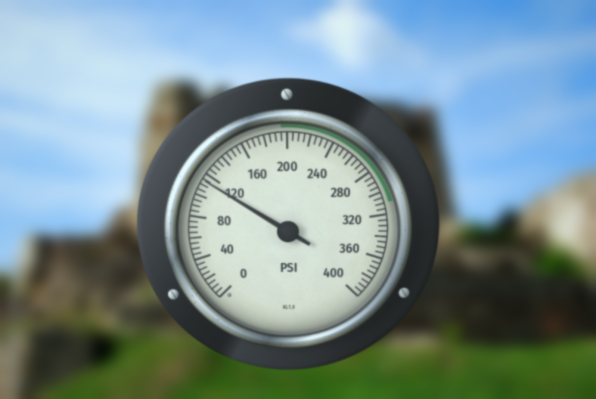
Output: 115 psi
